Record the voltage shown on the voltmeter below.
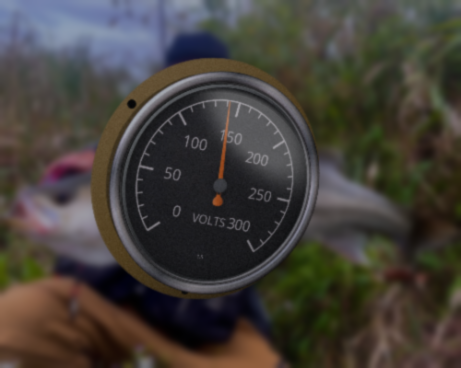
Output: 140 V
